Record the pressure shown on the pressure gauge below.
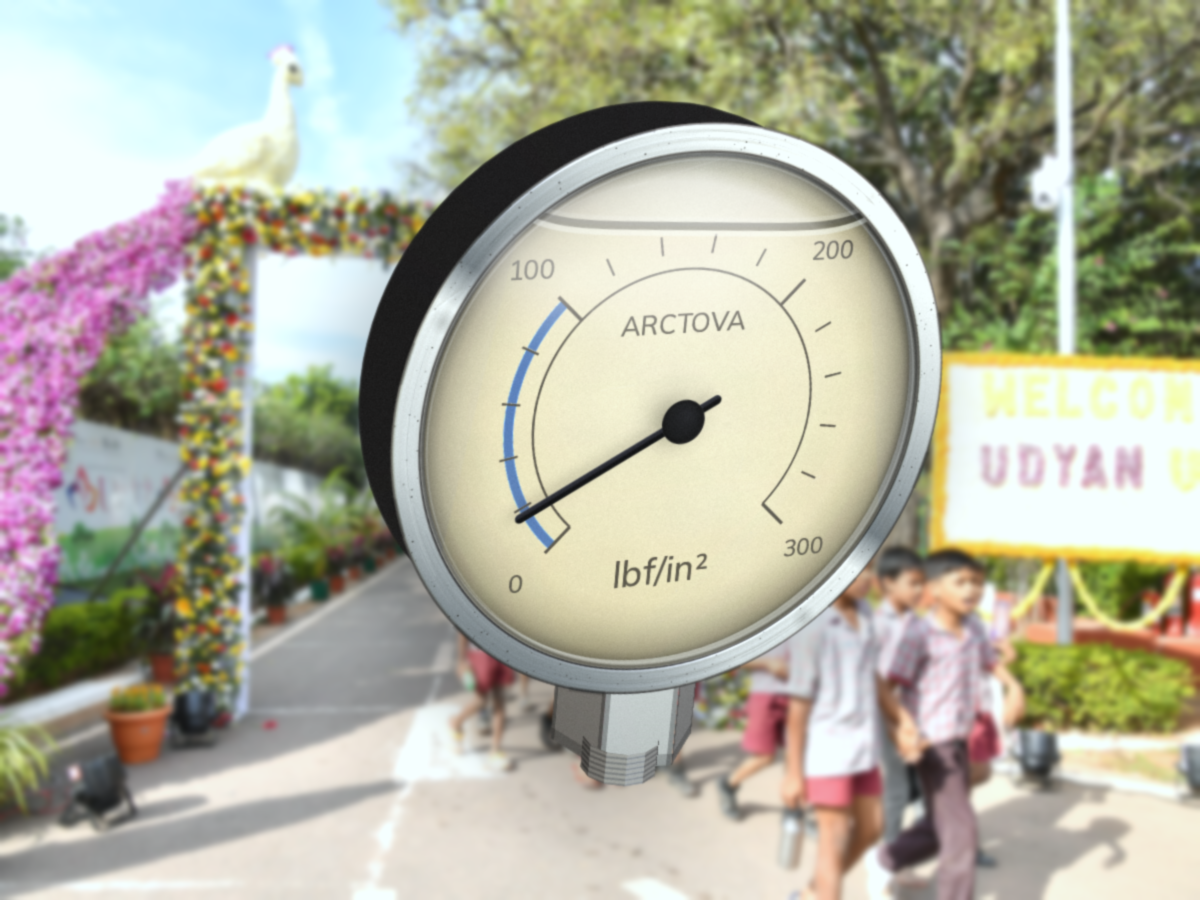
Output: 20 psi
